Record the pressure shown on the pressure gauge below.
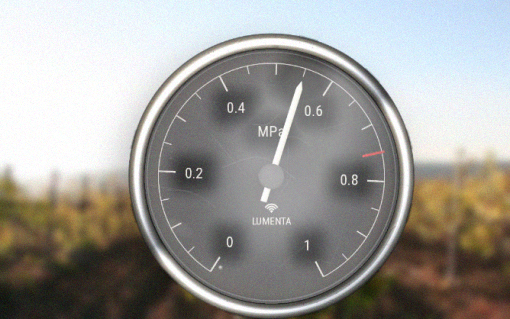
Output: 0.55 MPa
